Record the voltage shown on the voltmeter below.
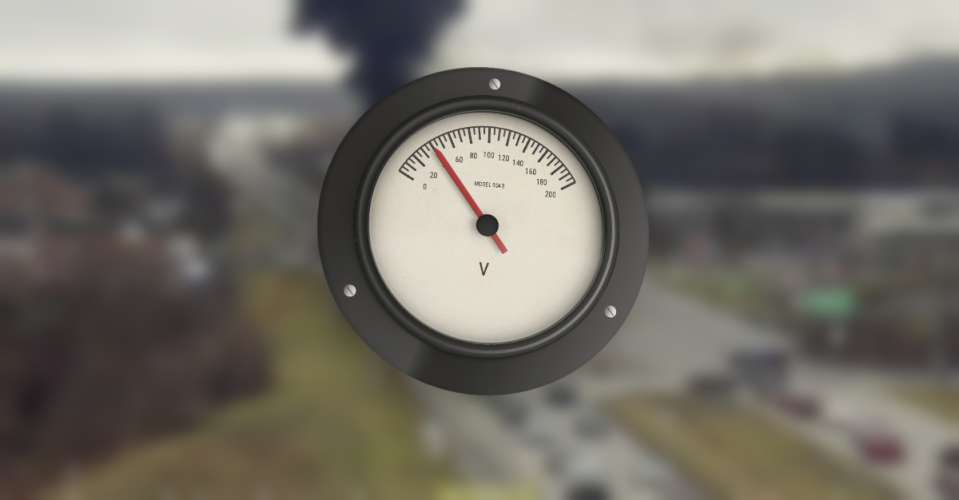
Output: 40 V
